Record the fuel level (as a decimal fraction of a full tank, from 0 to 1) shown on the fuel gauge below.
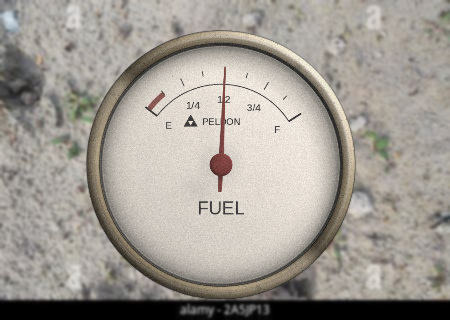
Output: 0.5
